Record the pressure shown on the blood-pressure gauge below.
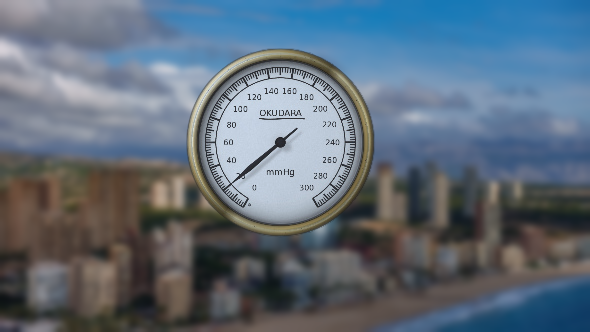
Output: 20 mmHg
